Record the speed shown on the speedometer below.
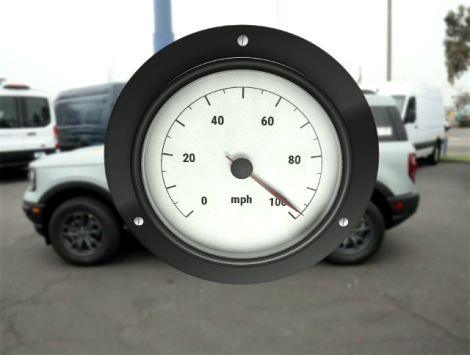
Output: 97.5 mph
